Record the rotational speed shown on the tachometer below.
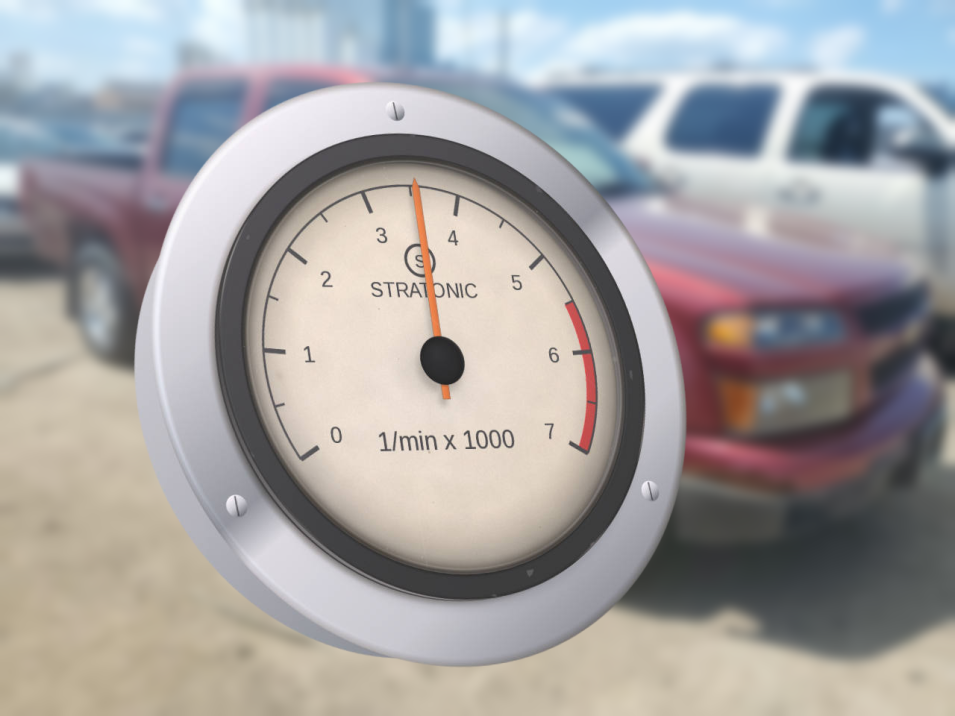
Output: 3500 rpm
